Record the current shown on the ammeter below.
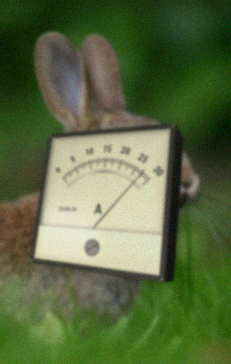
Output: 27.5 A
